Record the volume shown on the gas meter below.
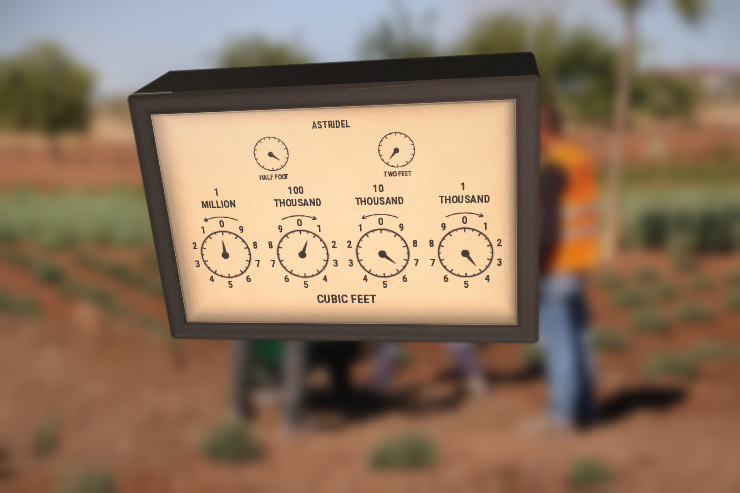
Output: 6400 ft³
